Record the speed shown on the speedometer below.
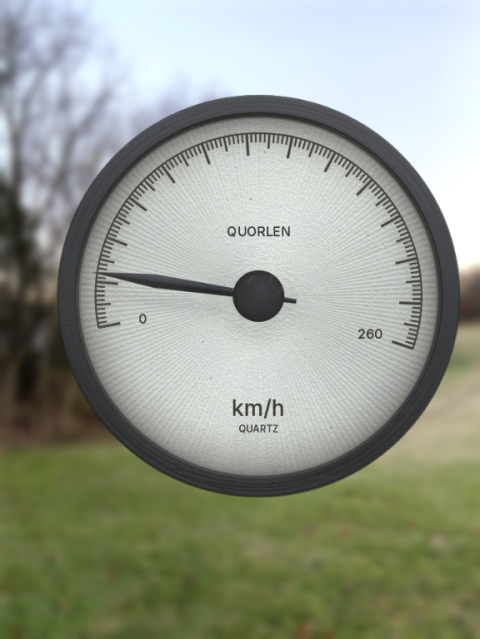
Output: 24 km/h
